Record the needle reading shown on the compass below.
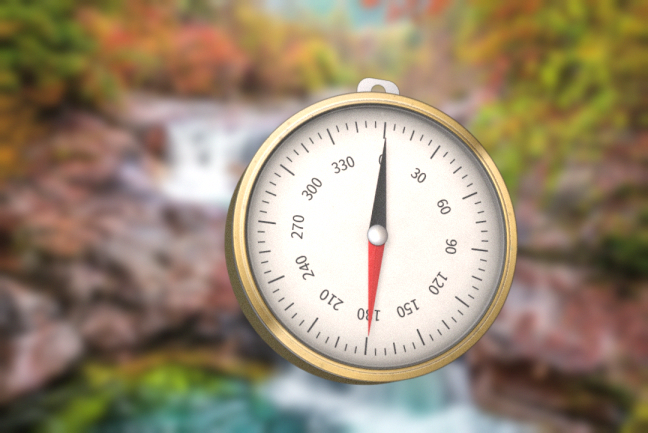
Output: 180 °
